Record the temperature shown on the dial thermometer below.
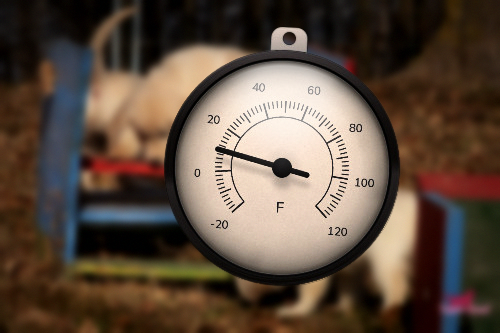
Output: 10 °F
